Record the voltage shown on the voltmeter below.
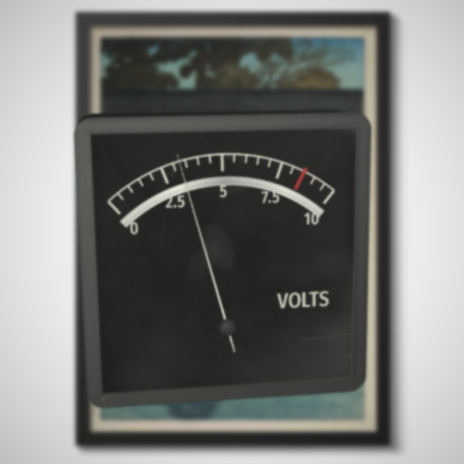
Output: 3.25 V
